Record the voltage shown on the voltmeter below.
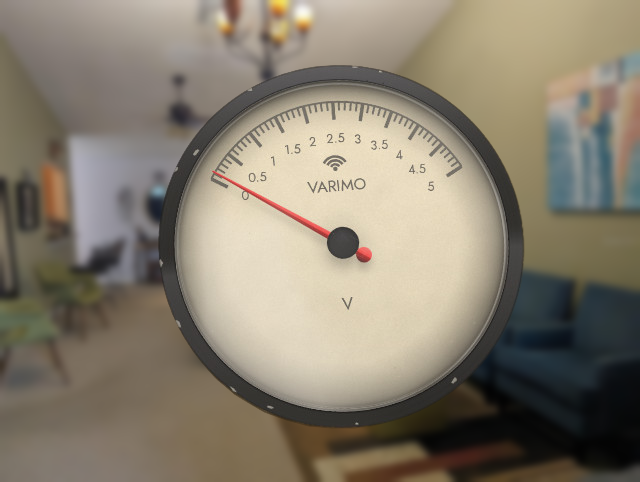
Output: 0.1 V
